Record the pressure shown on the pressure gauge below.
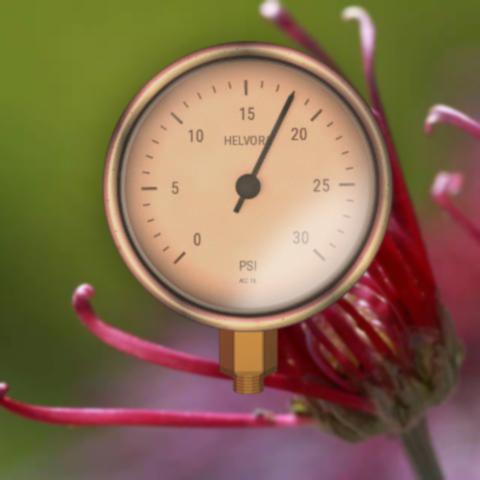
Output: 18 psi
